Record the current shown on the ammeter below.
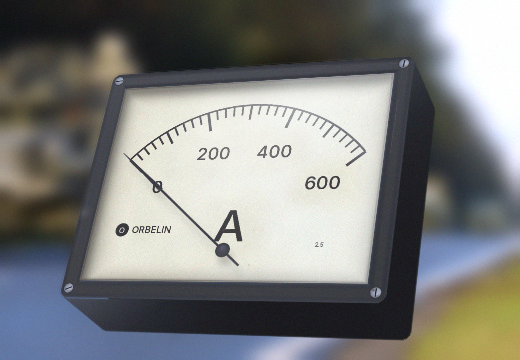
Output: 0 A
